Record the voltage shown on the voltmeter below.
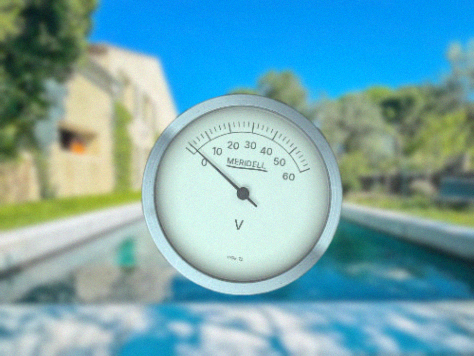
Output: 2 V
